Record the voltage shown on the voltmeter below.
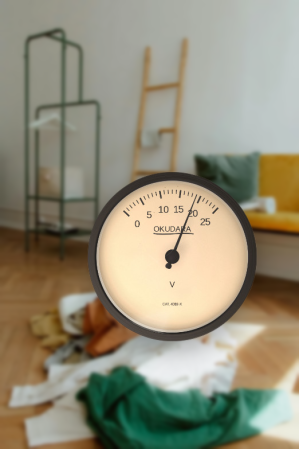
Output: 19 V
